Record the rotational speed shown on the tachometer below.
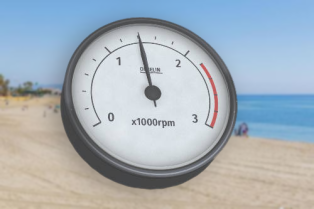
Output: 1400 rpm
